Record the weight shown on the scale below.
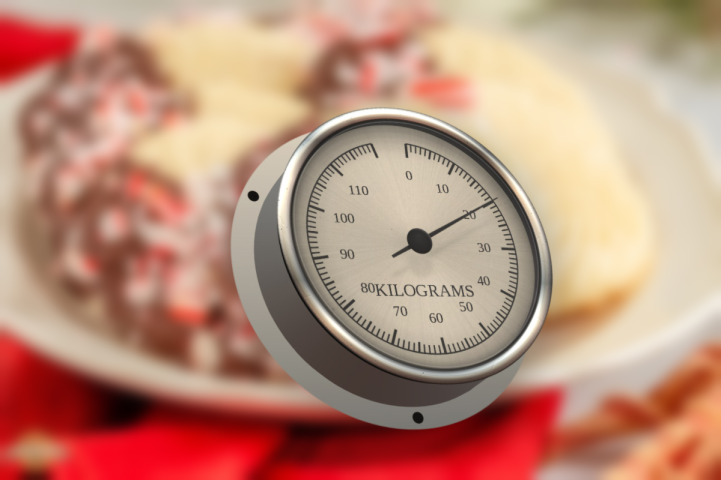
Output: 20 kg
